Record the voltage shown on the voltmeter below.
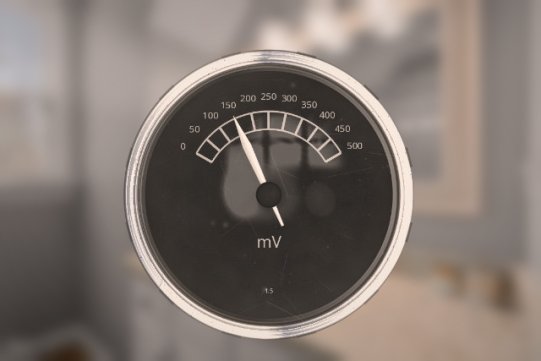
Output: 150 mV
